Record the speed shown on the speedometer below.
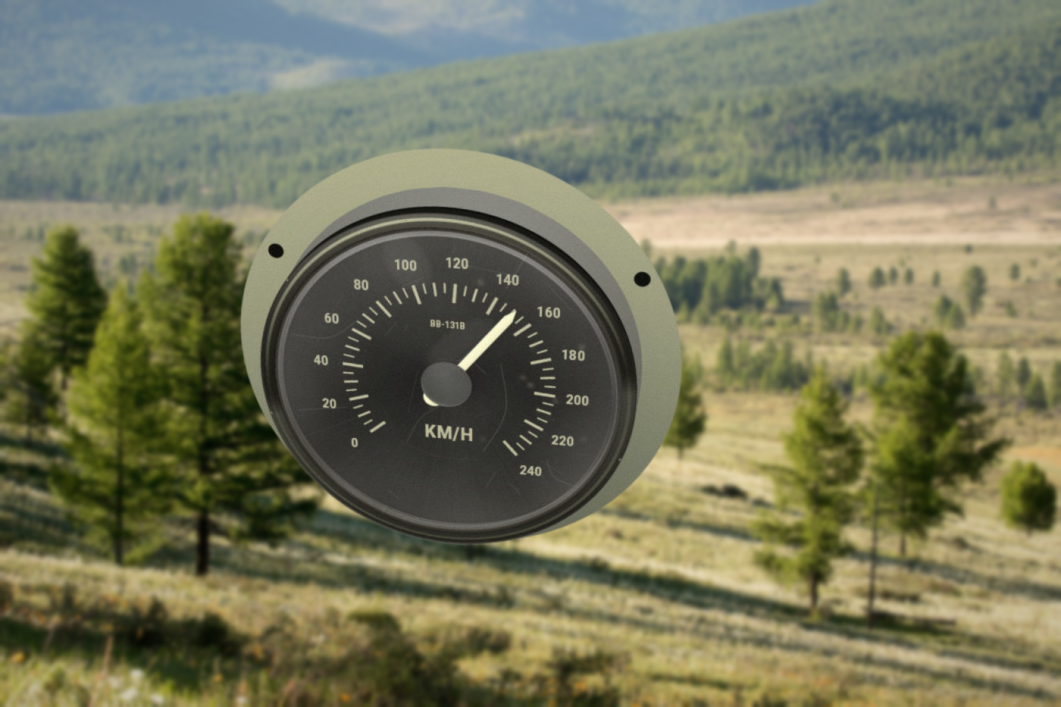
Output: 150 km/h
